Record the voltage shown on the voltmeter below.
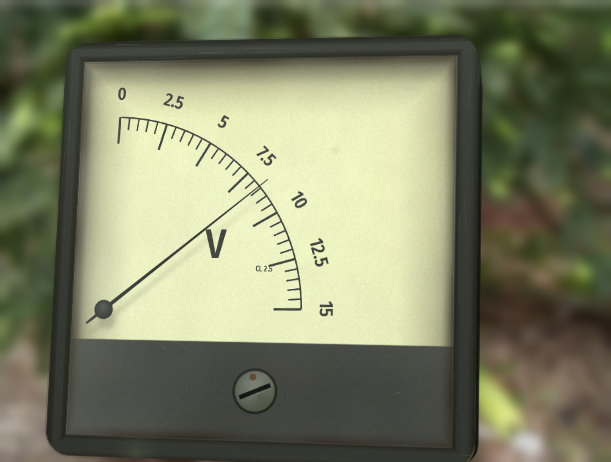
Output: 8.5 V
